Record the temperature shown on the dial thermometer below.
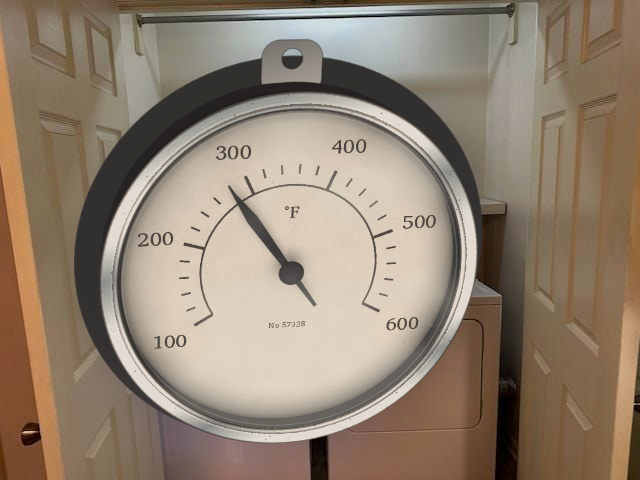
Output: 280 °F
